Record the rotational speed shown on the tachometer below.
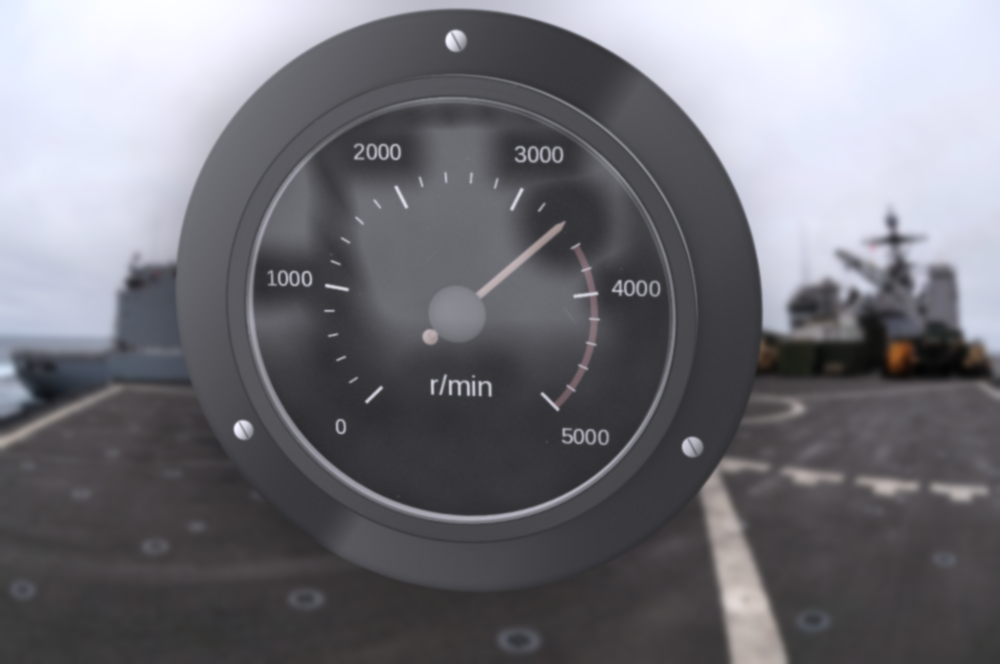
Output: 3400 rpm
